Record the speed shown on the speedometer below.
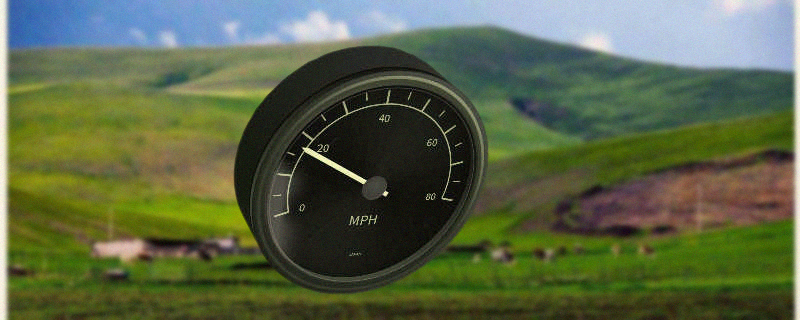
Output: 17.5 mph
